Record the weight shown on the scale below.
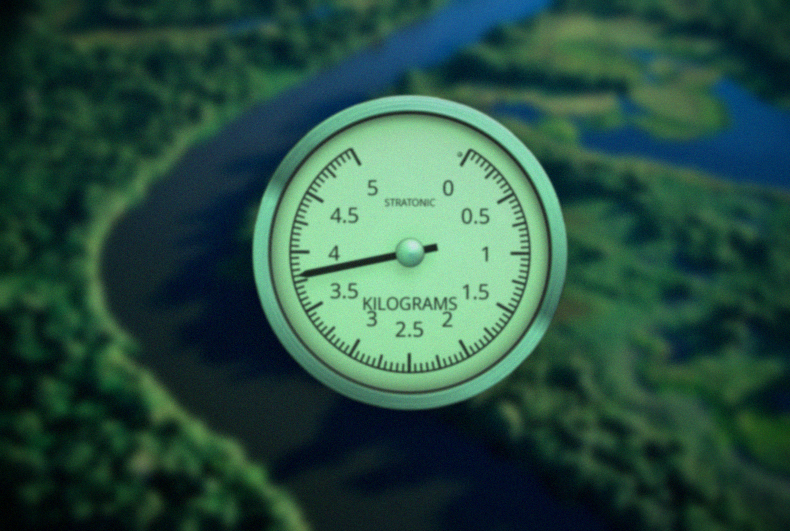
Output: 3.8 kg
